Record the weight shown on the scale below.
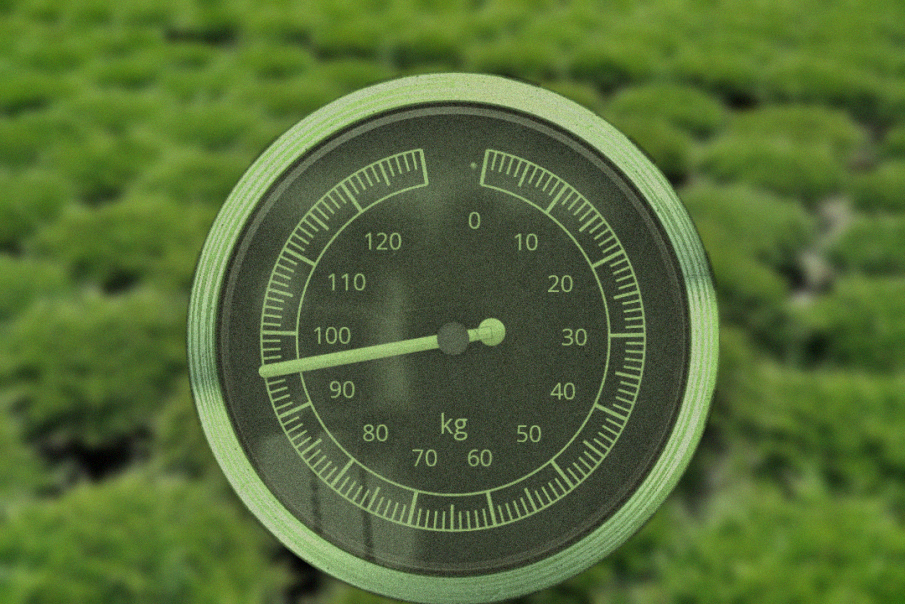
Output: 95.5 kg
